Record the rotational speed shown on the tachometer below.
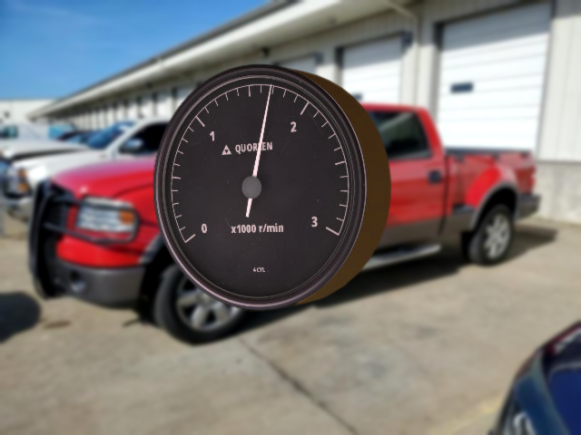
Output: 1700 rpm
